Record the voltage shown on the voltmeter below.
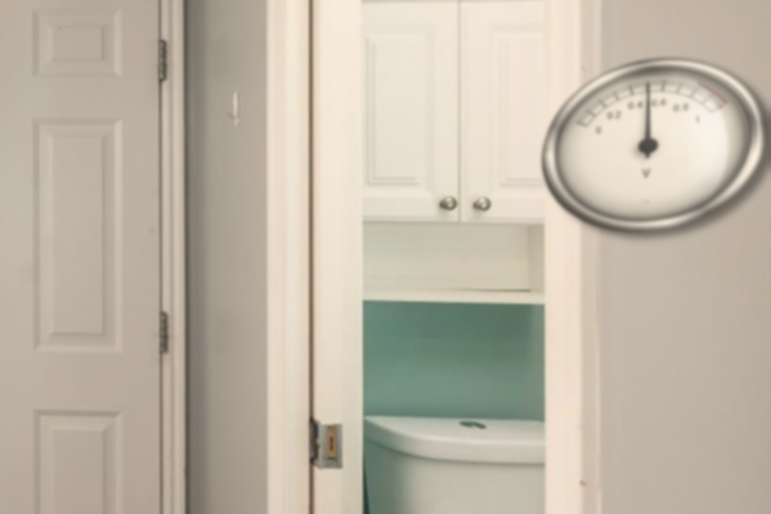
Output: 0.5 V
